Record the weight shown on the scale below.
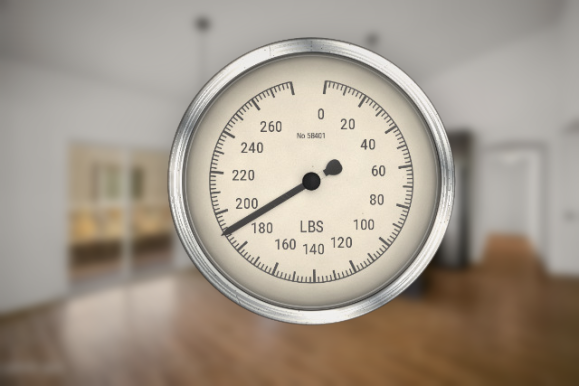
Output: 190 lb
